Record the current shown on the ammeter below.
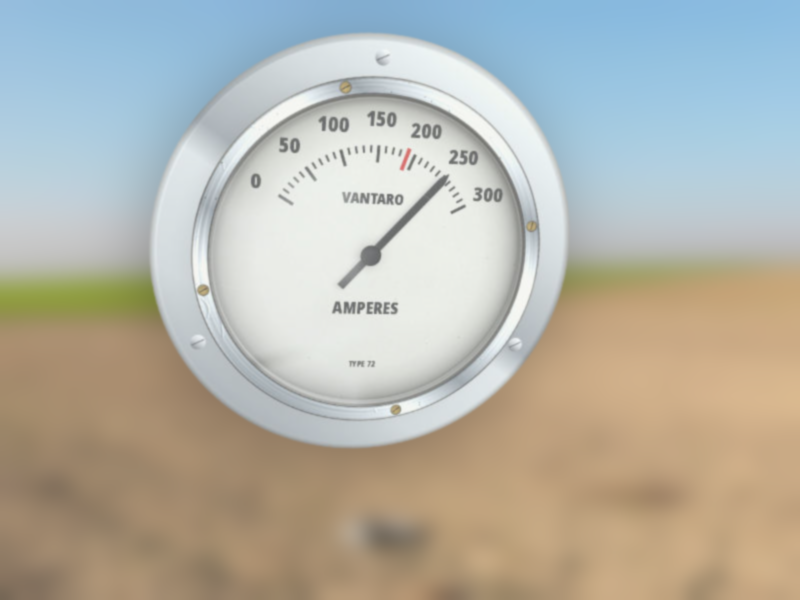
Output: 250 A
